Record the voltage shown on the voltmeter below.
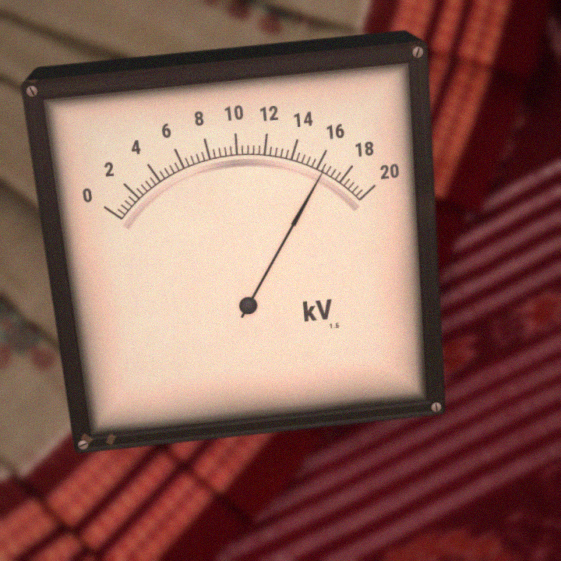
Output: 16.4 kV
